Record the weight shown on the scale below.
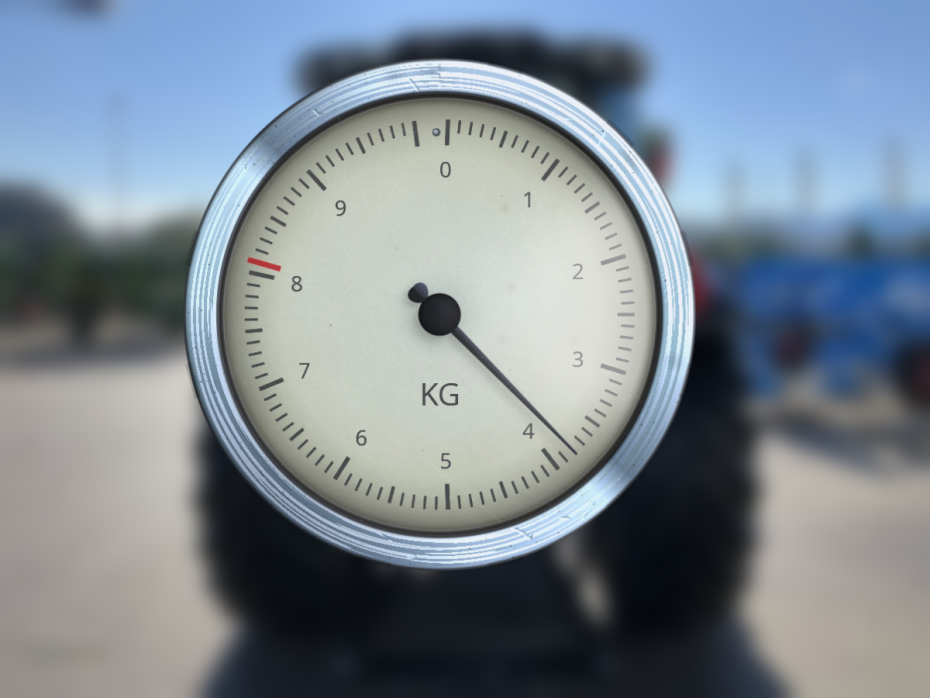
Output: 3.8 kg
